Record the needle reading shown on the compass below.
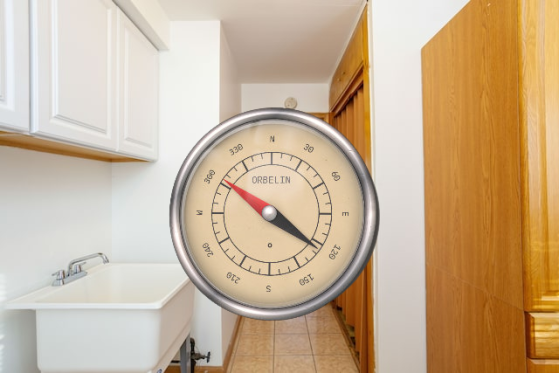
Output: 305 °
